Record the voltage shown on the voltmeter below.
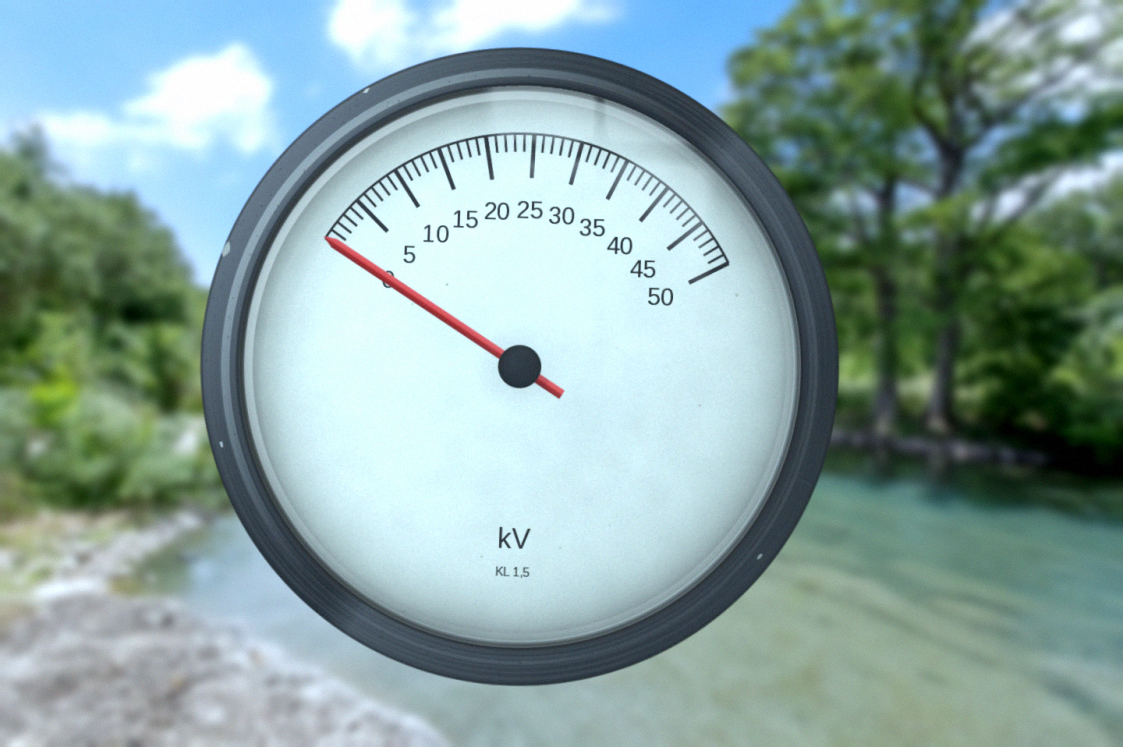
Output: 0 kV
